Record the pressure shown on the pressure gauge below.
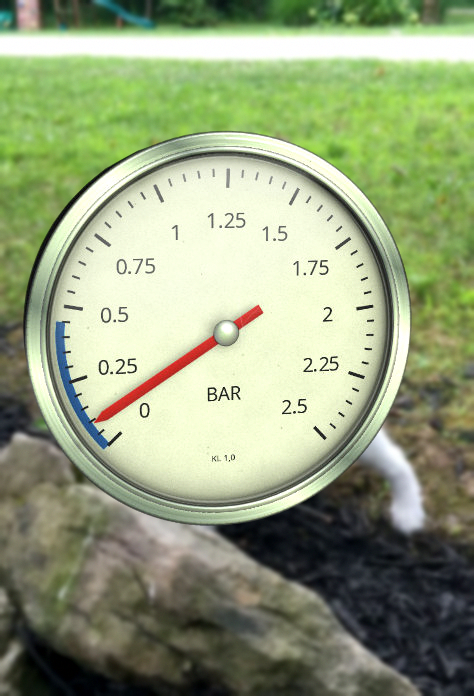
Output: 0.1 bar
